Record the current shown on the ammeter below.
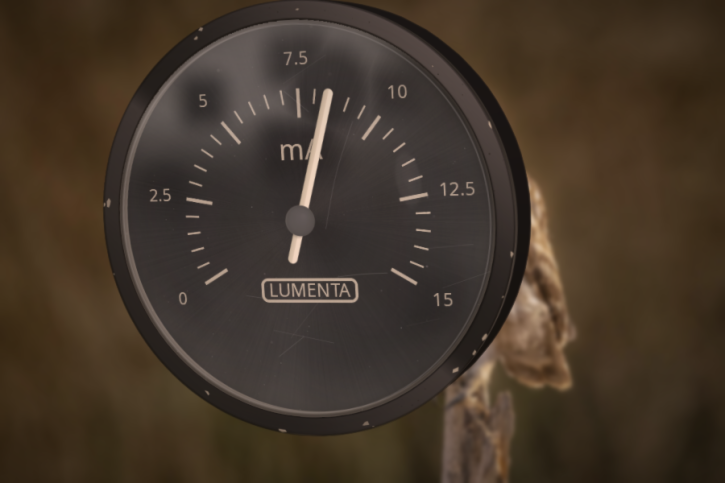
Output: 8.5 mA
